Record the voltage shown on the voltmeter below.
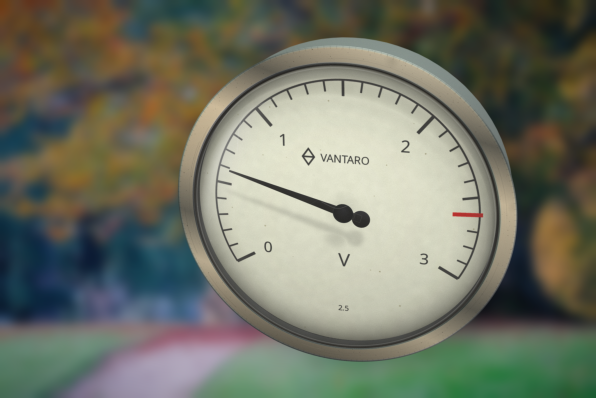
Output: 0.6 V
